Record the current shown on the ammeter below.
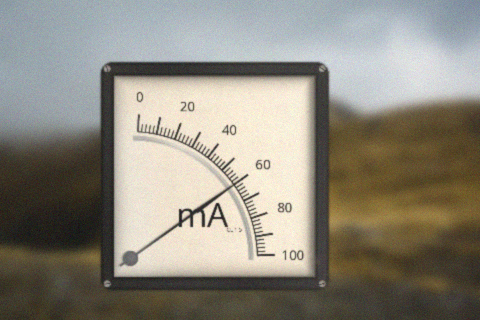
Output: 60 mA
